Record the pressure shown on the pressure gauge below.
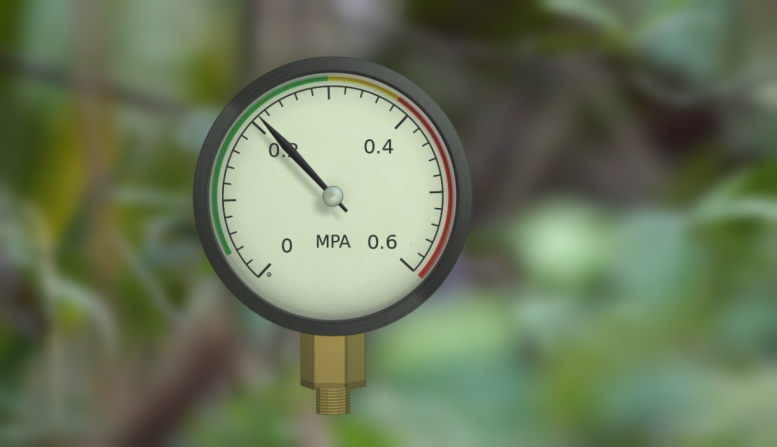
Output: 0.21 MPa
